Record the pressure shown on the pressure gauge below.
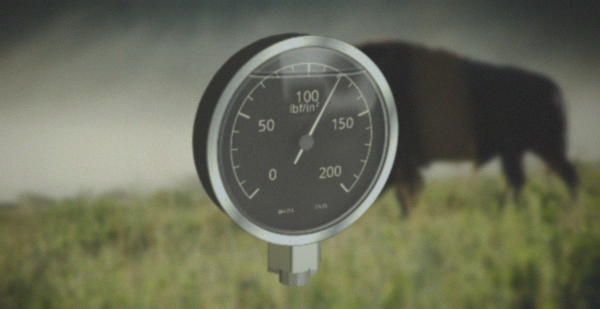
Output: 120 psi
